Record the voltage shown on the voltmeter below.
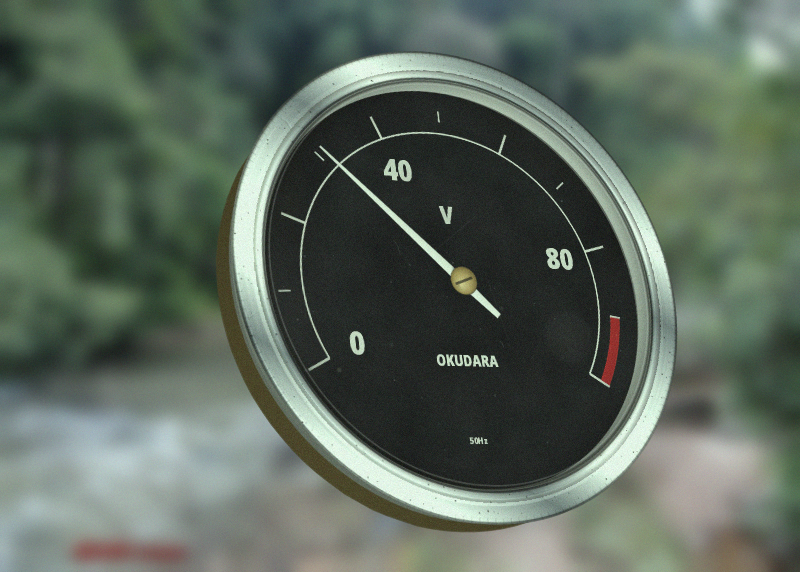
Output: 30 V
